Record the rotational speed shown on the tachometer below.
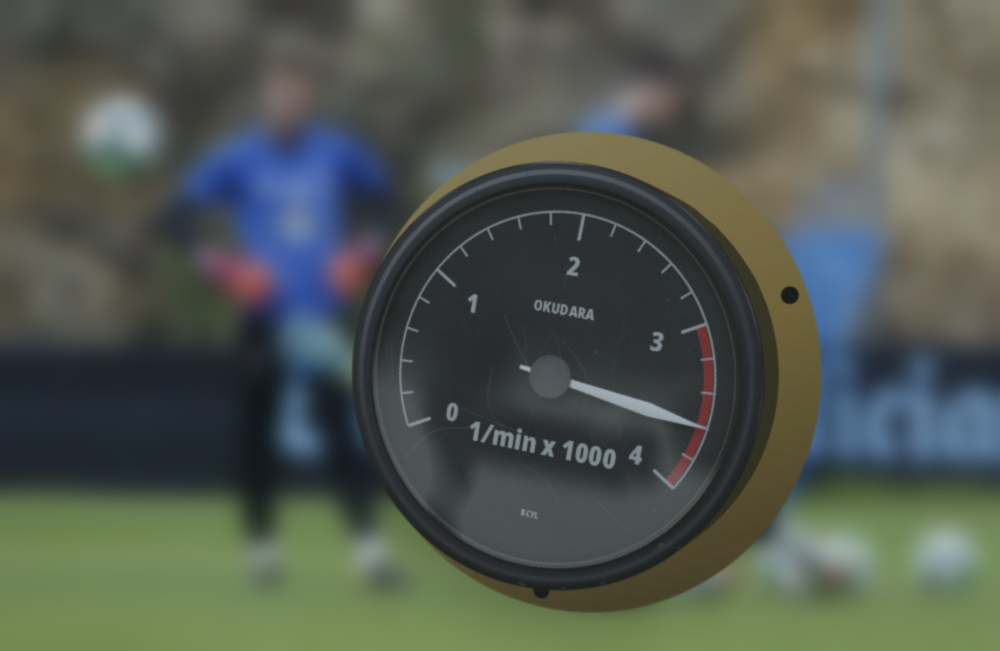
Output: 3600 rpm
